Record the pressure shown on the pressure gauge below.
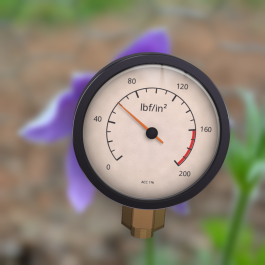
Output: 60 psi
